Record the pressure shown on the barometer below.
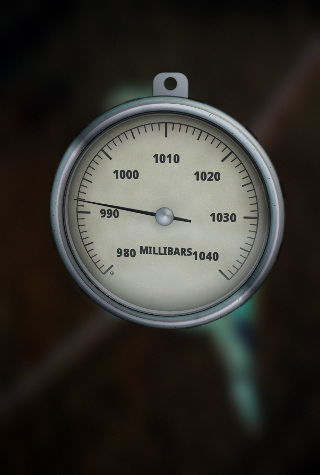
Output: 992 mbar
